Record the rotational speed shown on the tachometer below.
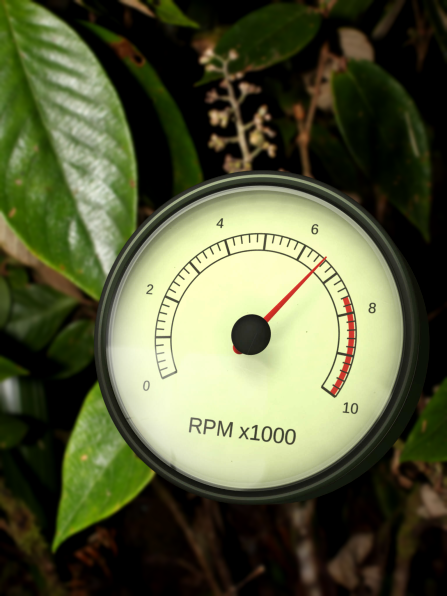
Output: 6600 rpm
